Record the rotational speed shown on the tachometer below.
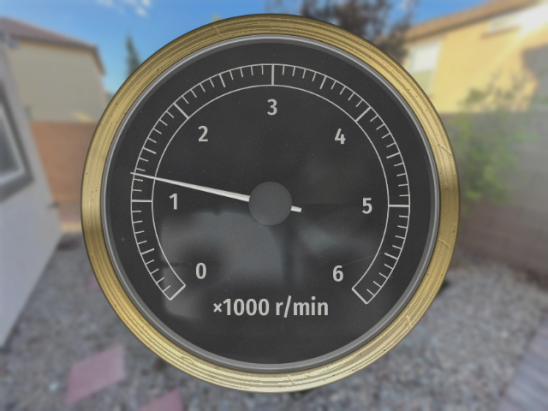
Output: 1250 rpm
